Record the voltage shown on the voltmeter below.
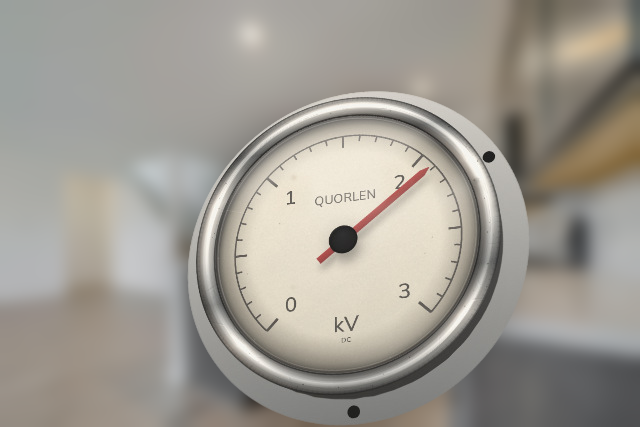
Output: 2.1 kV
